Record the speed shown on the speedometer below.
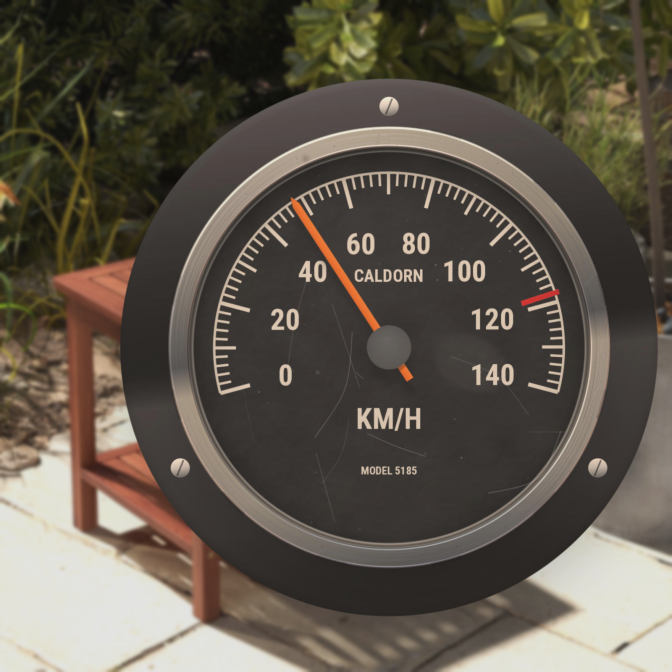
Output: 48 km/h
